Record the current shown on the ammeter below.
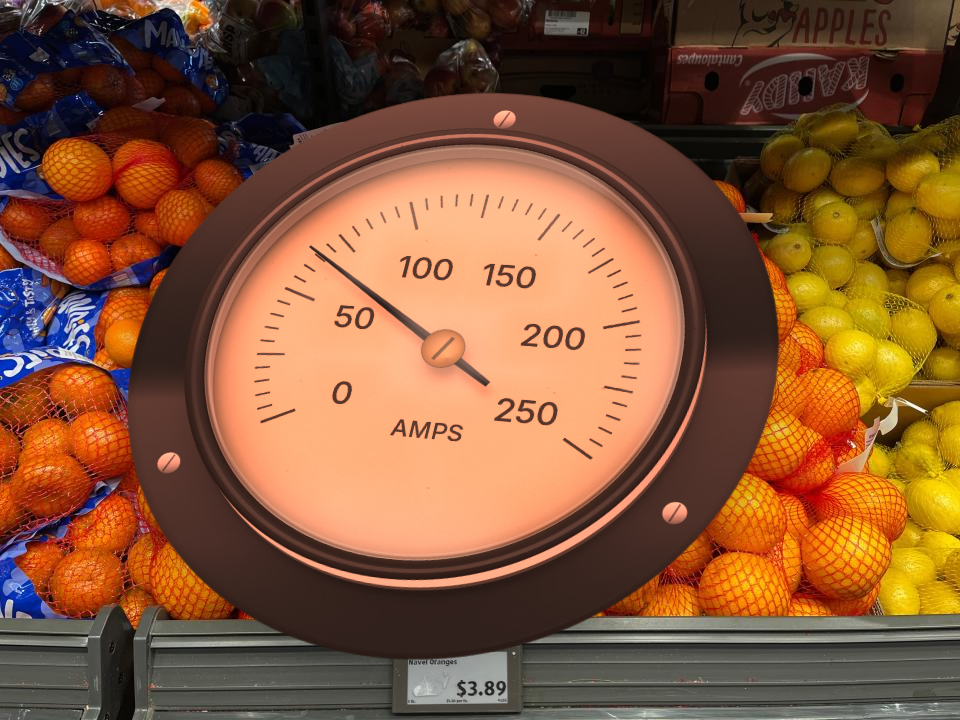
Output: 65 A
